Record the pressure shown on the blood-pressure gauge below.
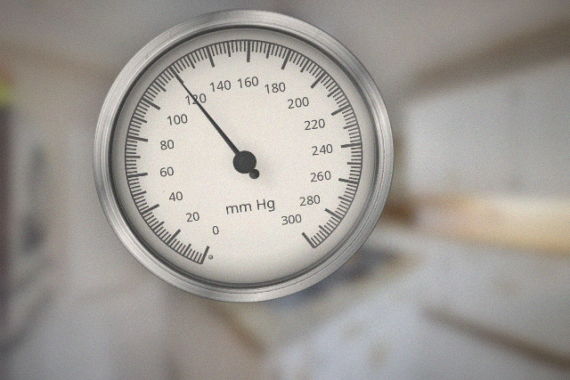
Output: 120 mmHg
